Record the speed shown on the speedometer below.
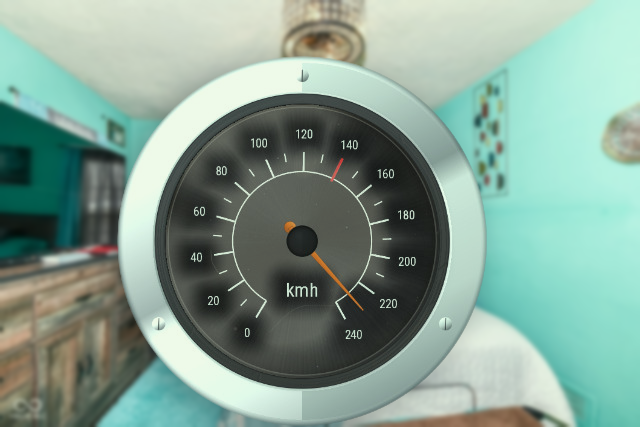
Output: 230 km/h
